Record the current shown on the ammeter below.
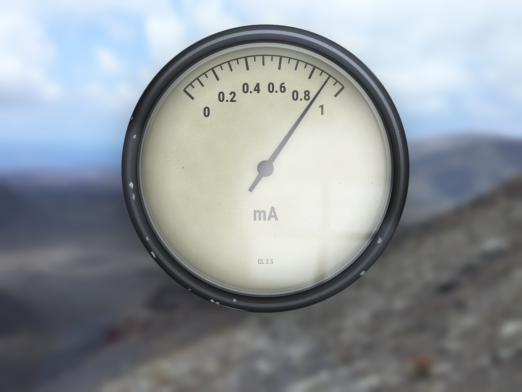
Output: 0.9 mA
